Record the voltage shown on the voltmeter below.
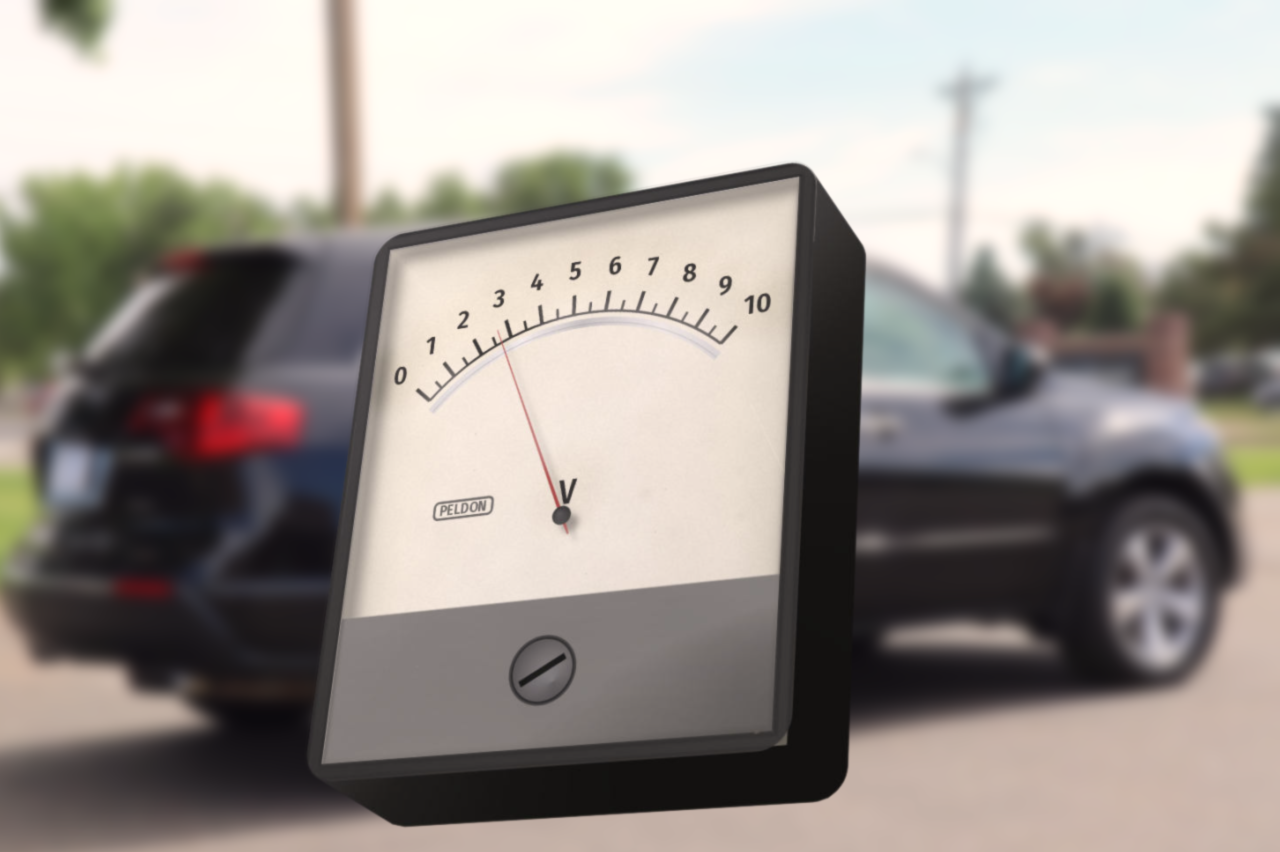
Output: 2.75 V
